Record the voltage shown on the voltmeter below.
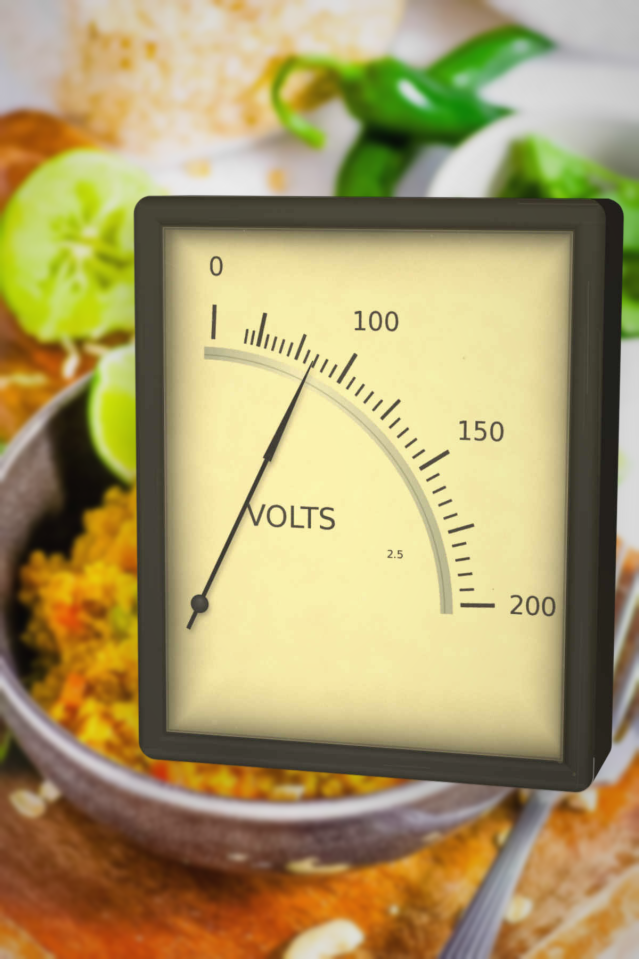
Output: 85 V
